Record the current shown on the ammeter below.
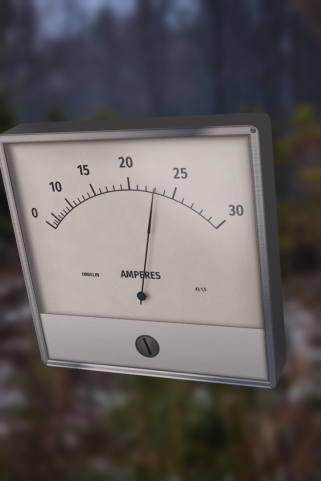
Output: 23 A
